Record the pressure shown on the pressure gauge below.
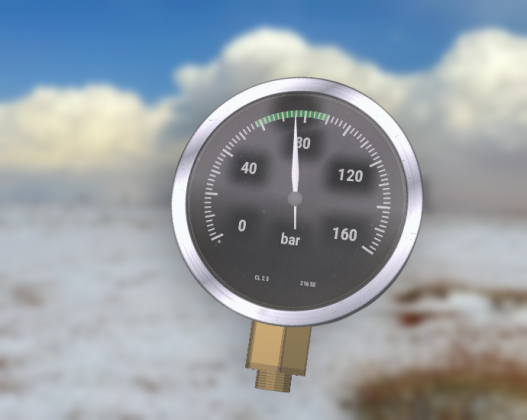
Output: 76 bar
